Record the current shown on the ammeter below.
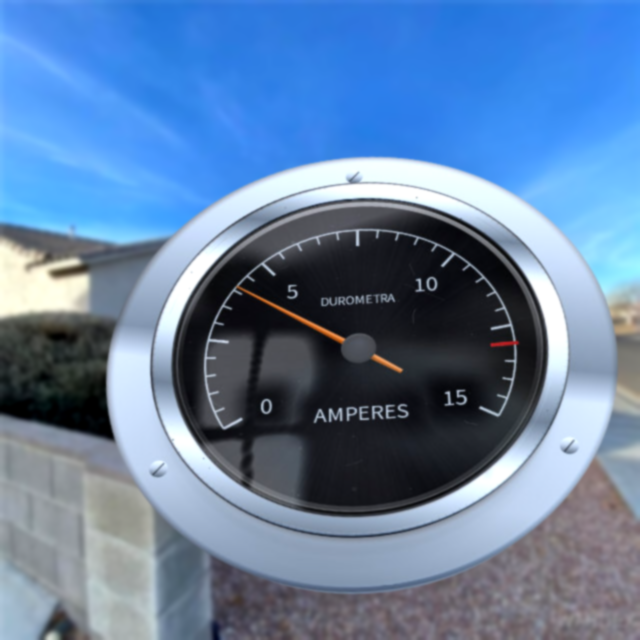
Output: 4 A
